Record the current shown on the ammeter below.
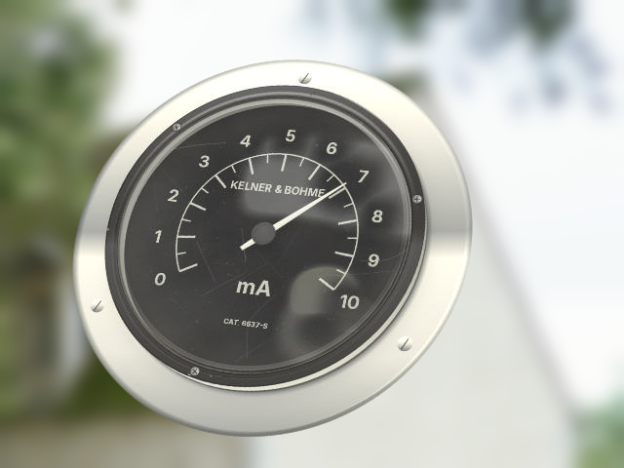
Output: 7 mA
